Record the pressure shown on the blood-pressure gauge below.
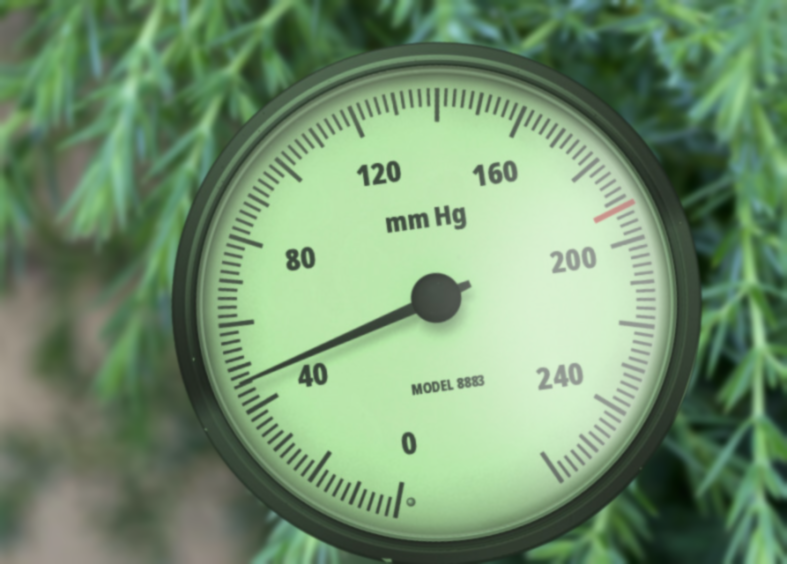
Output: 46 mmHg
